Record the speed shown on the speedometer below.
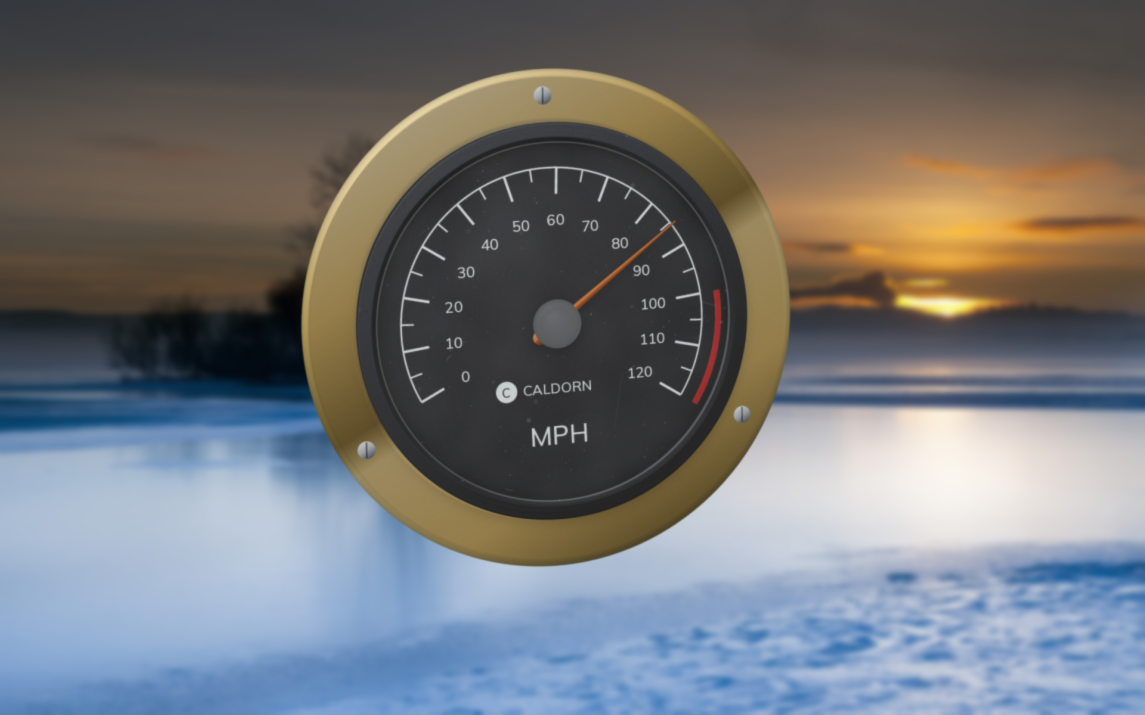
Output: 85 mph
